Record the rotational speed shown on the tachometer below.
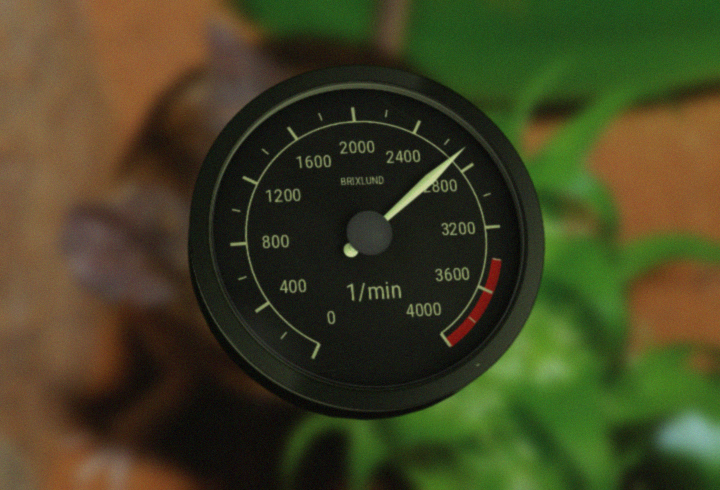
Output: 2700 rpm
